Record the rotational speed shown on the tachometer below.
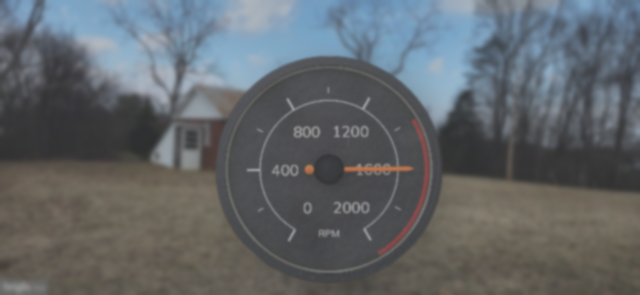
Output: 1600 rpm
